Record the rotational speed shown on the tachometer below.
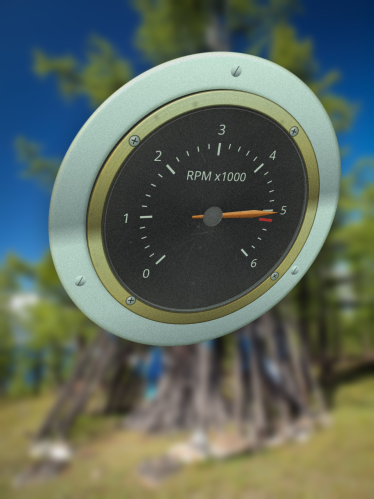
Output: 5000 rpm
